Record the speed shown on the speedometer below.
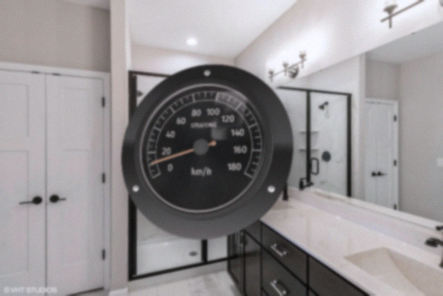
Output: 10 km/h
